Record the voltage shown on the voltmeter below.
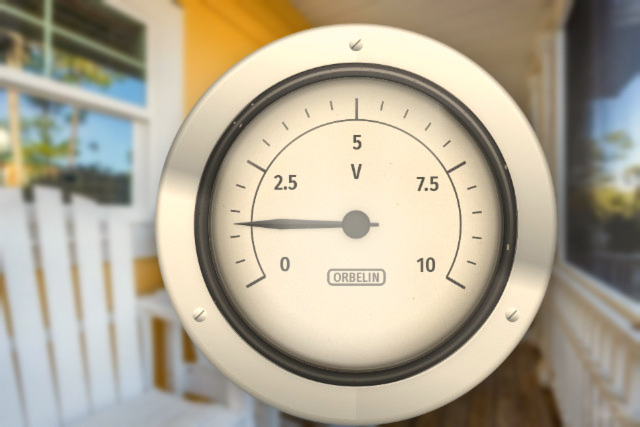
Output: 1.25 V
